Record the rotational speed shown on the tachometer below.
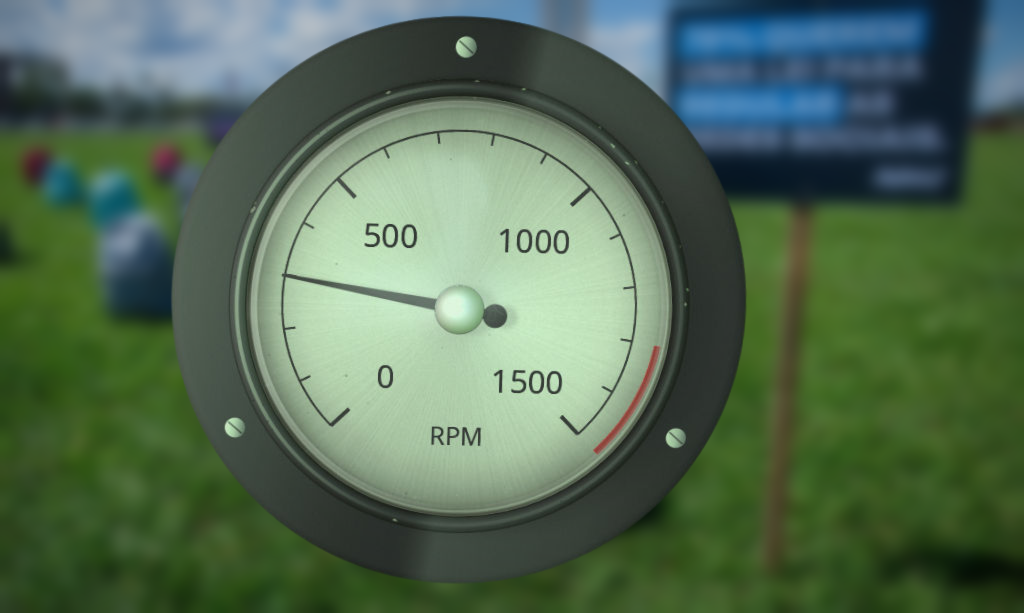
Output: 300 rpm
